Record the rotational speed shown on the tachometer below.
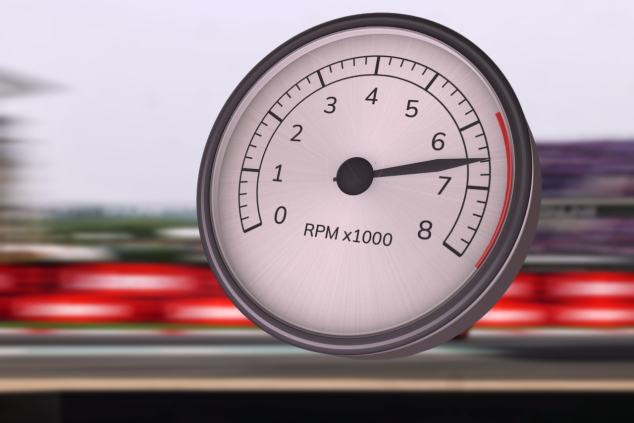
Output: 6600 rpm
